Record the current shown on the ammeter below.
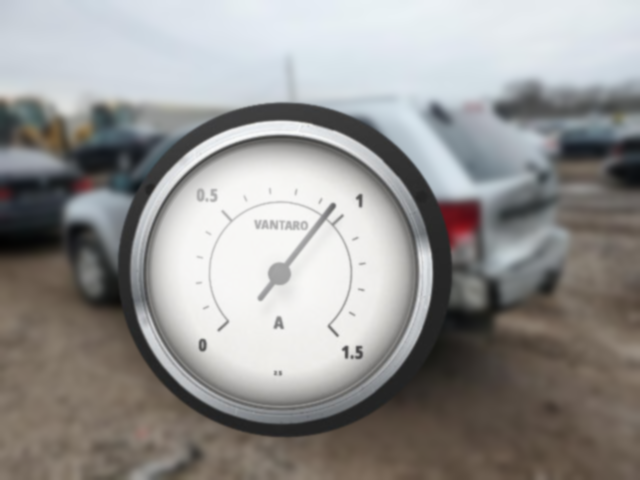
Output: 0.95 A
